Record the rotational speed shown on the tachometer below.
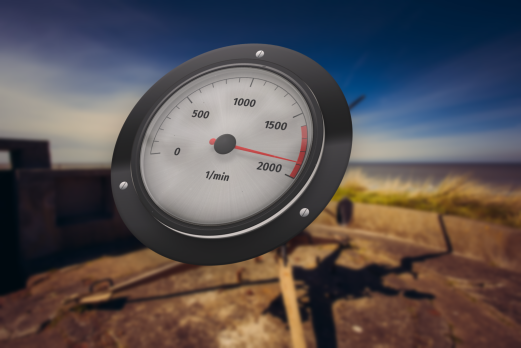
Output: 1900 rpm
